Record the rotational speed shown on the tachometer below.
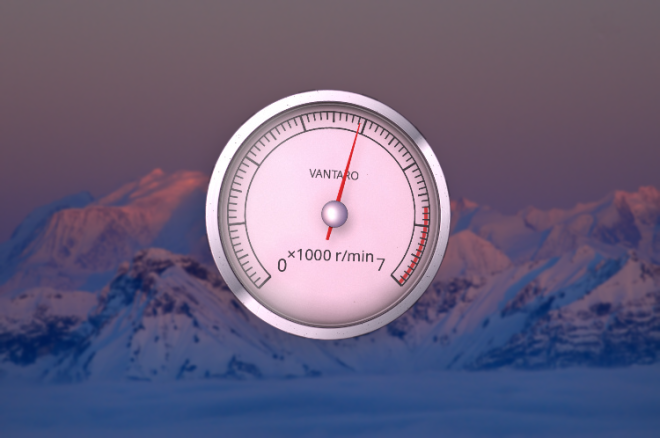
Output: 3900 rpm
